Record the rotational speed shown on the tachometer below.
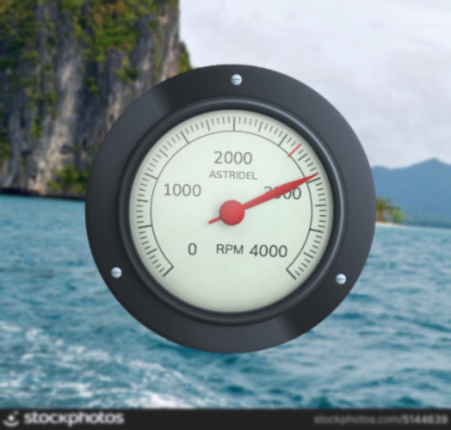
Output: 2950 rpm
